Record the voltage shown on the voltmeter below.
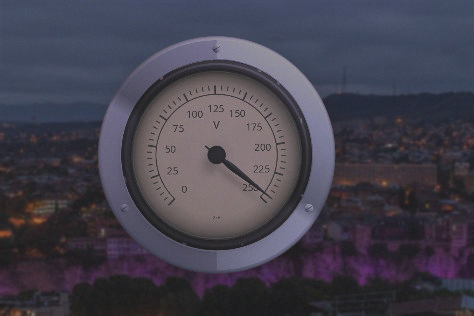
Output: 245 V
